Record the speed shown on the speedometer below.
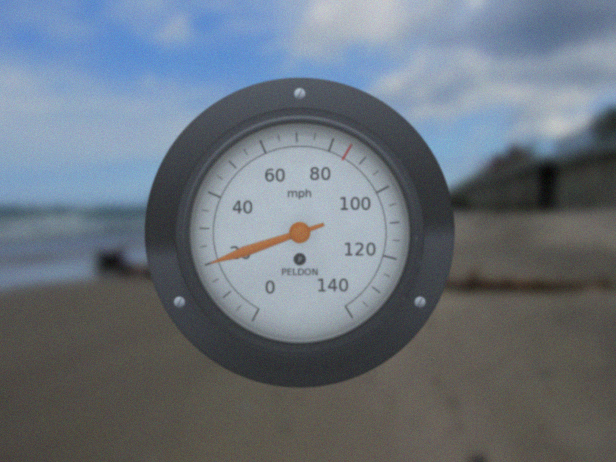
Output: 20 mph
